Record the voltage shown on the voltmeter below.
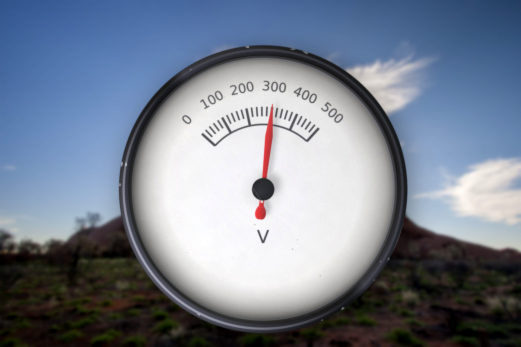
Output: 300 V
